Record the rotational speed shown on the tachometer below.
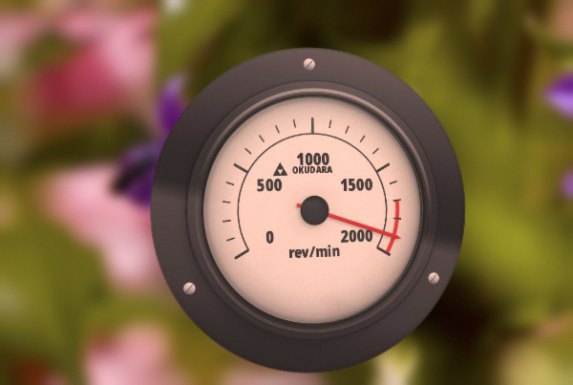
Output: 1900 rpm
